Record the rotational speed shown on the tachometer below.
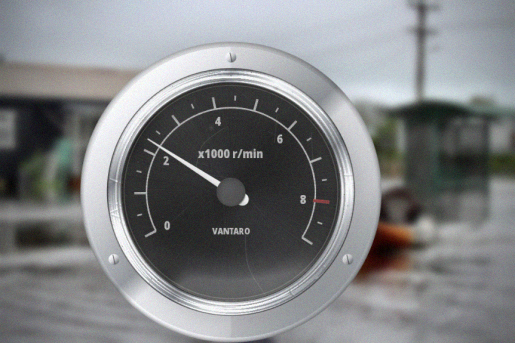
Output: 2250 rpm
